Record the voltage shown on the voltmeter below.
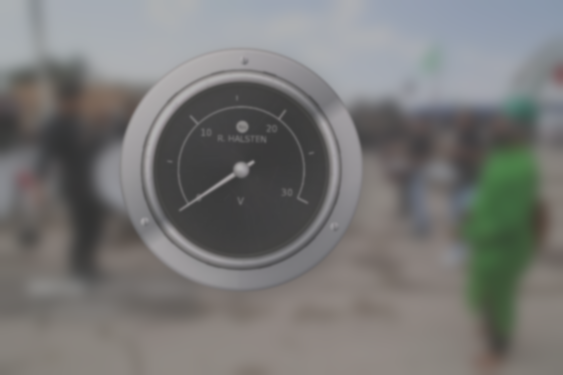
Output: 0 V
